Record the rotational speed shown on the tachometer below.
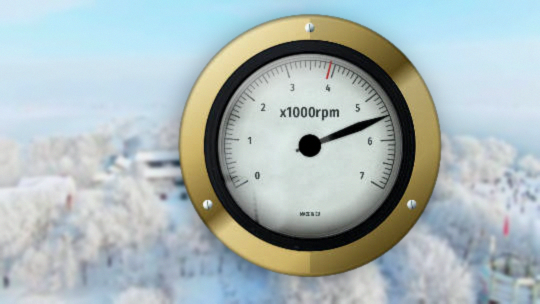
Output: 5500 rpm
